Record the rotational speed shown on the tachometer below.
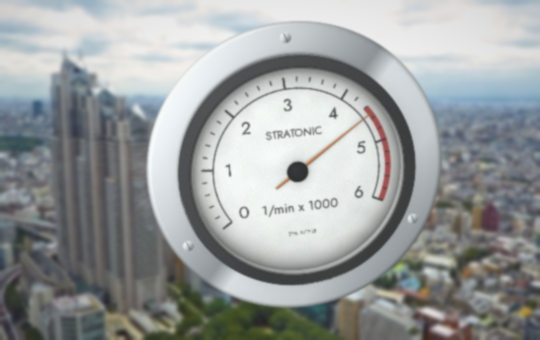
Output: 4500 rpm
